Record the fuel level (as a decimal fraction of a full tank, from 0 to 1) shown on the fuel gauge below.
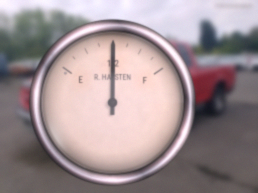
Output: 0.5
